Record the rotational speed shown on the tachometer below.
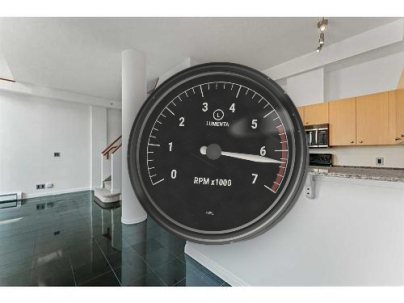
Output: 6300 rpm
